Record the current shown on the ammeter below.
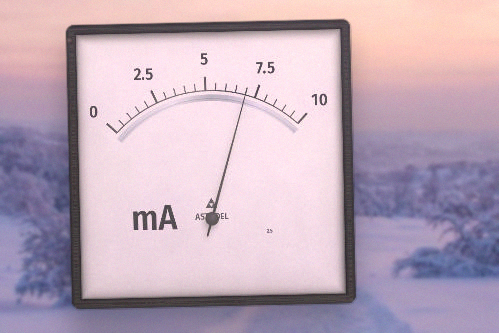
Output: 7 mA
